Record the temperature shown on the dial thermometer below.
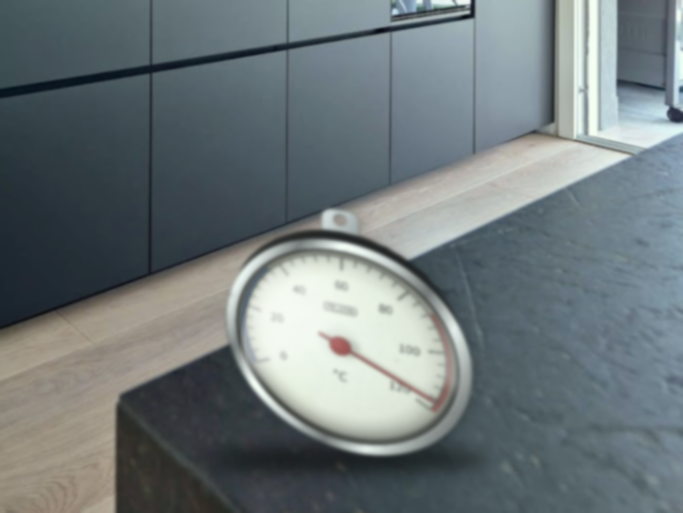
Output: 116 °C
